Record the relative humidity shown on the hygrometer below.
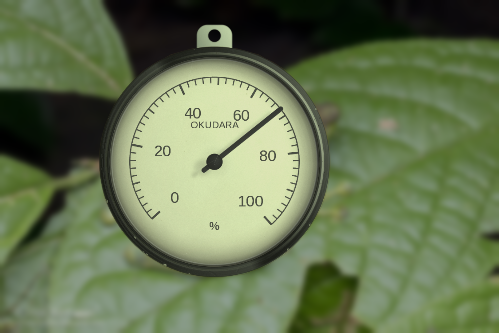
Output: 68 %
